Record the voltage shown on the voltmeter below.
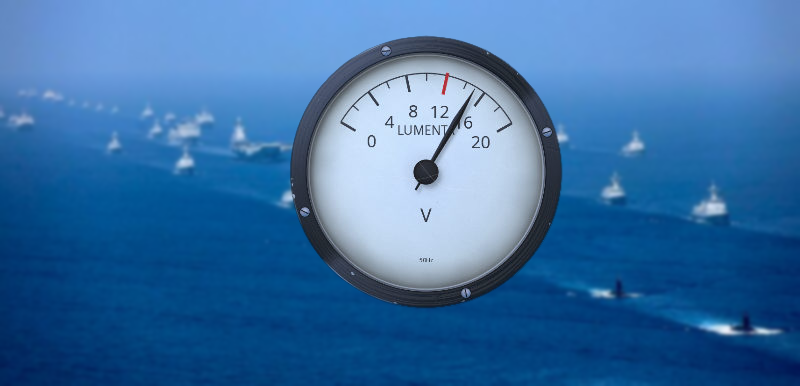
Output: 15 V
